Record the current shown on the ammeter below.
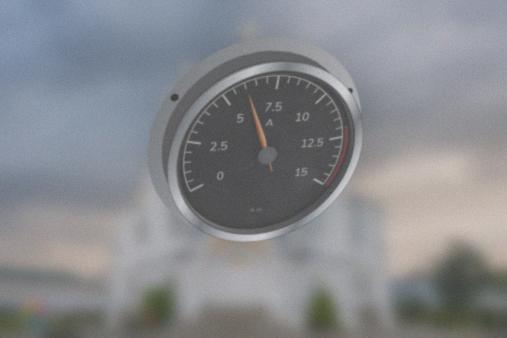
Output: 6 A
